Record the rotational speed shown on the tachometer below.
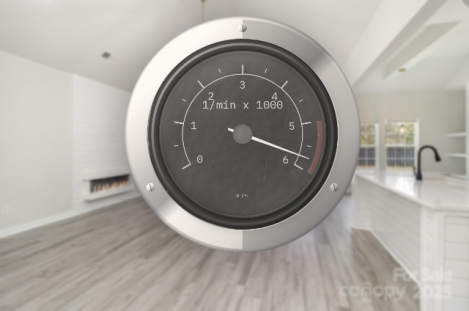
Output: 5750 rpm
